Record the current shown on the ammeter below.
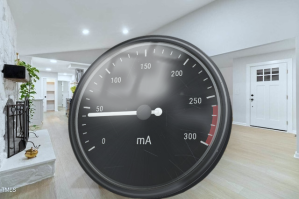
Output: 40 mA
